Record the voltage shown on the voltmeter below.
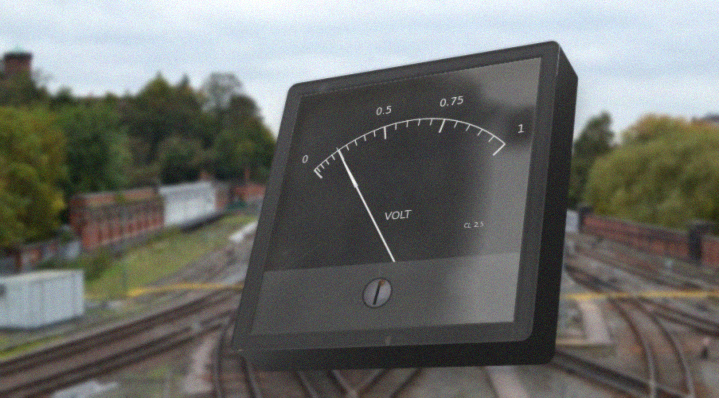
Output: 0.25 V
